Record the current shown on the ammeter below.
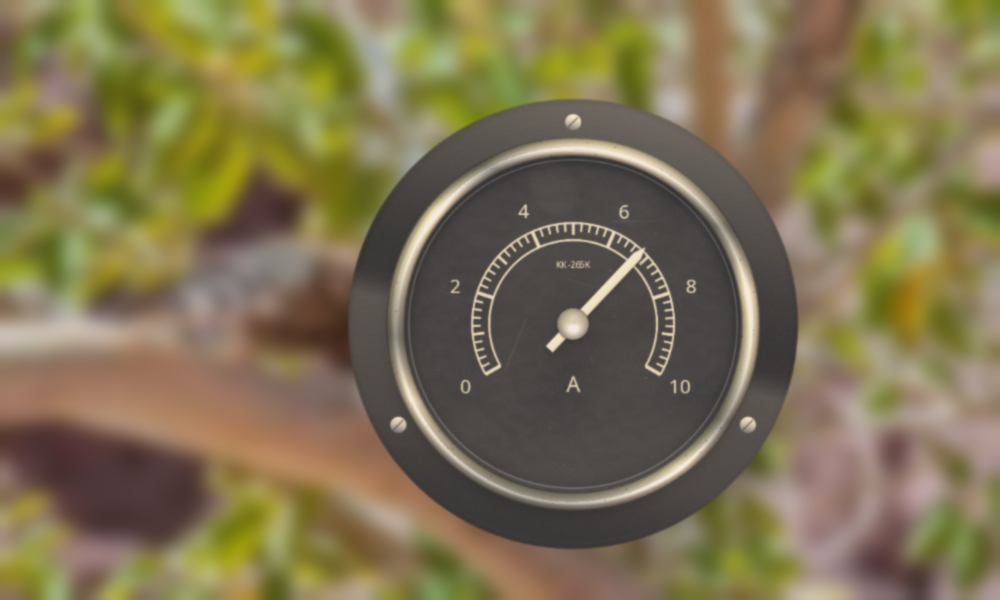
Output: 6.8 A
